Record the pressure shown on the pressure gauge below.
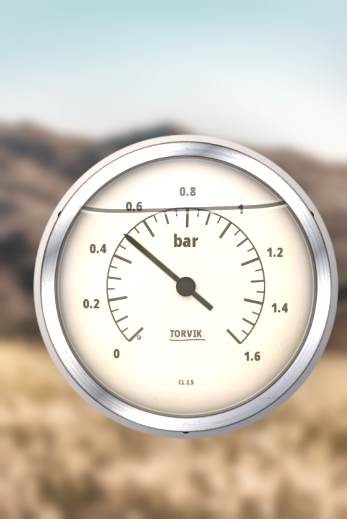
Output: 0.5 bar
